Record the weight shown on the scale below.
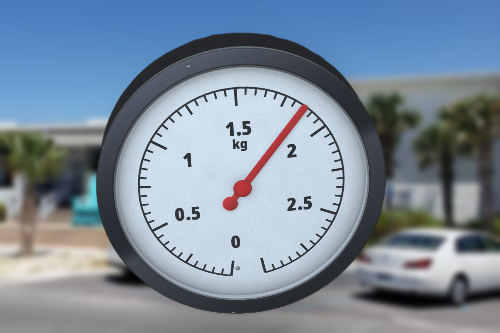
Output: 1.85 kg
